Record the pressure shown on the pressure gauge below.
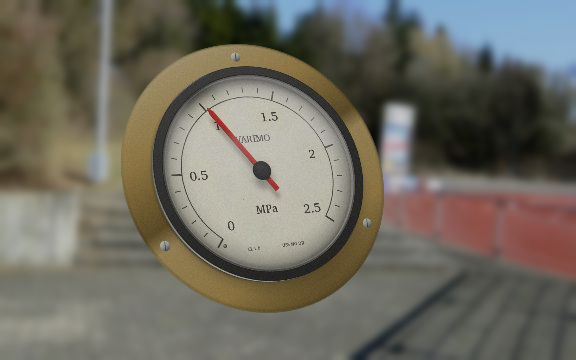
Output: 1 MPa
